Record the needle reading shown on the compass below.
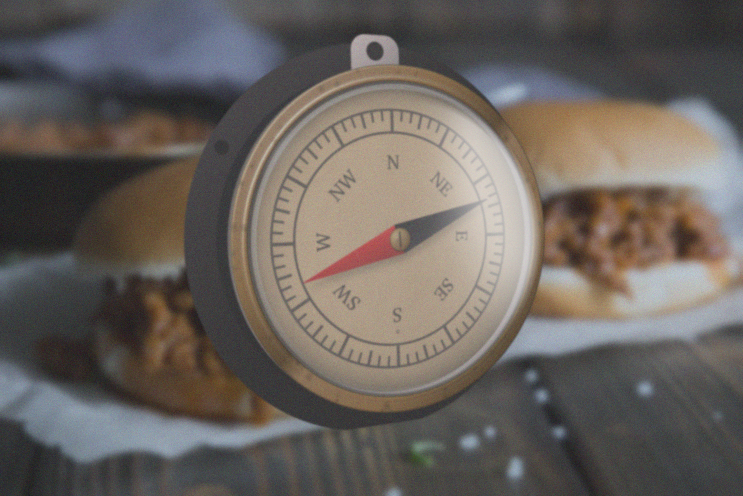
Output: 250 °
